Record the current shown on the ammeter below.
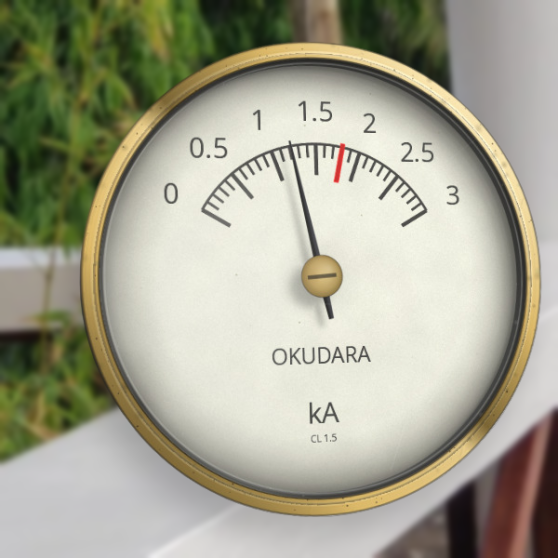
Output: 1.2 kA
